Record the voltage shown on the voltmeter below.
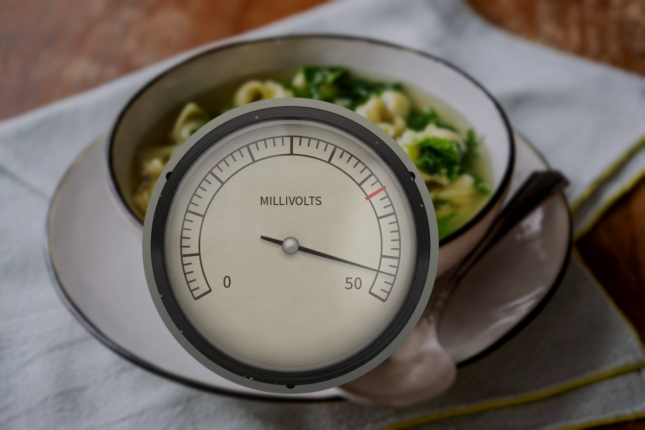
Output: 47 mV
